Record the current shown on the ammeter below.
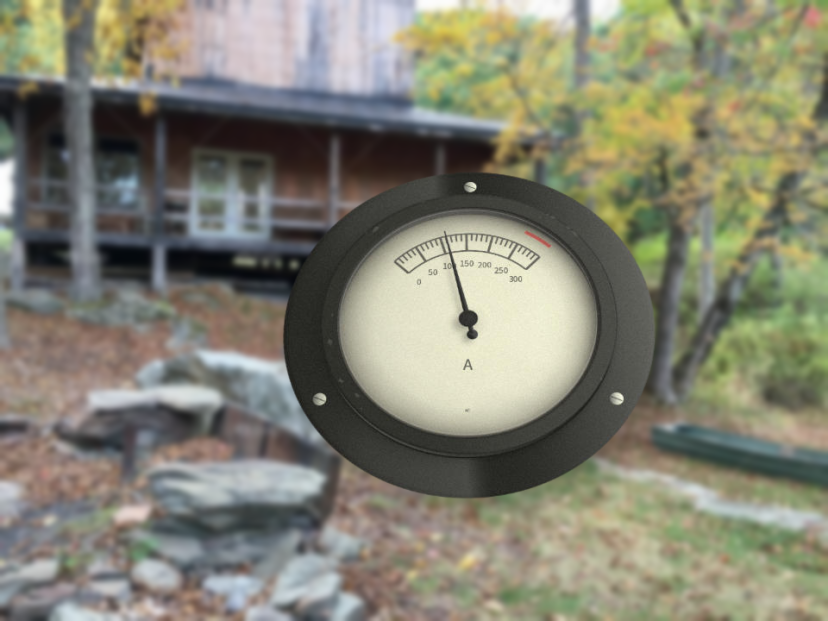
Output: 110 A
